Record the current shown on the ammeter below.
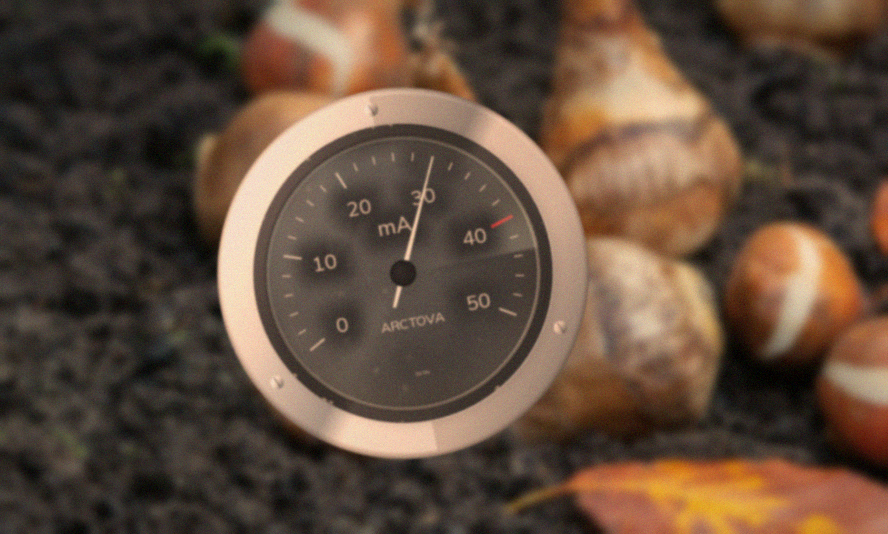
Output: 30 mA
